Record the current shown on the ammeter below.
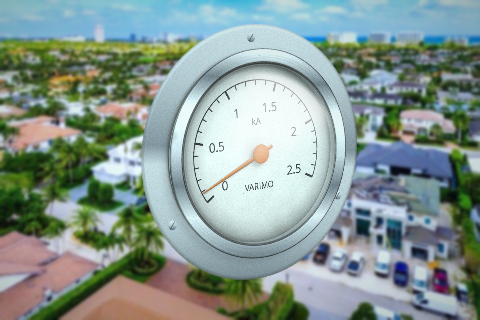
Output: 0.1 kA
